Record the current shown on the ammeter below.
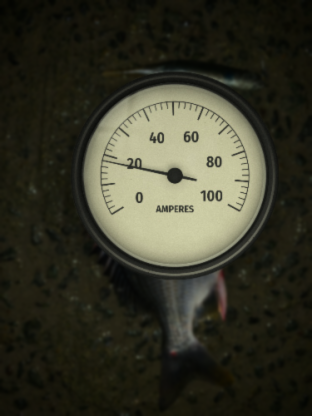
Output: 18 A
